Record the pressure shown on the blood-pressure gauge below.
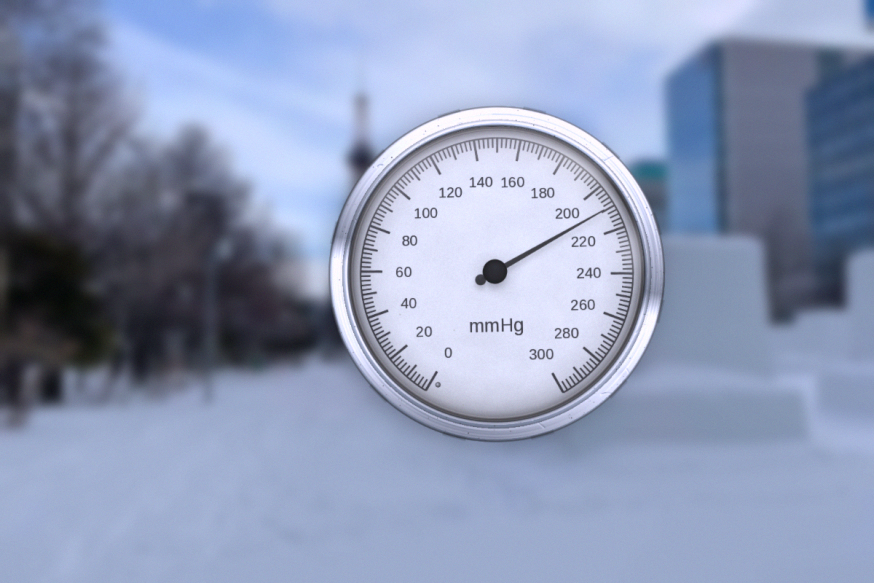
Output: 210 mmHg
